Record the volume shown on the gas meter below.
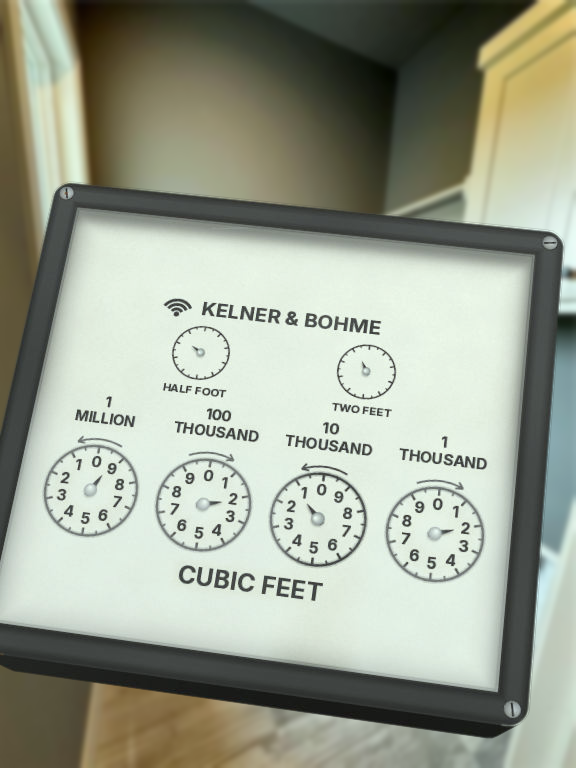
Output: 921200 ft³
